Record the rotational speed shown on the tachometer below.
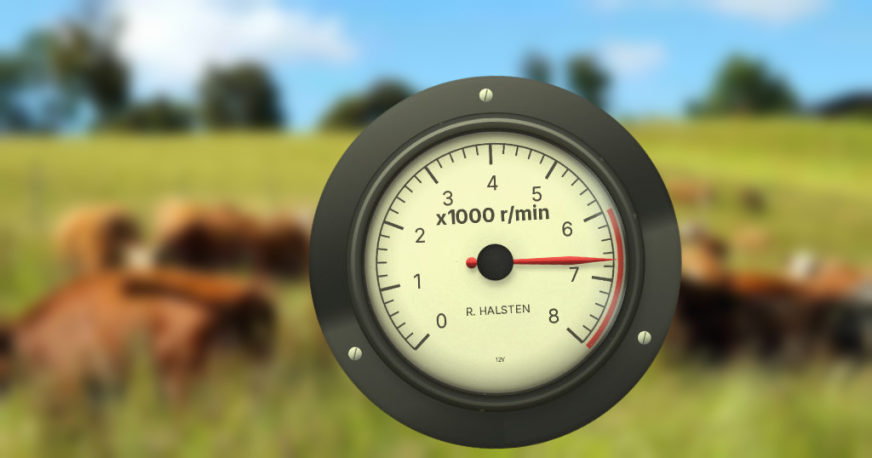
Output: 6700 rpm
